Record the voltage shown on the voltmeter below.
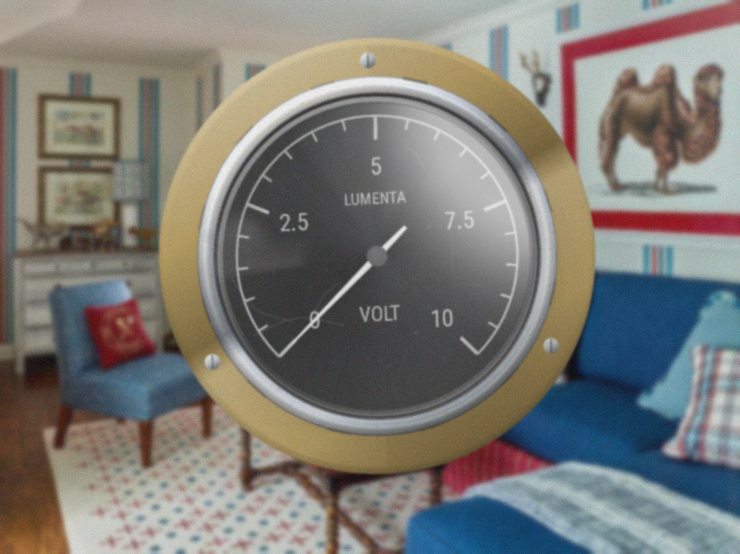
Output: 0 V
